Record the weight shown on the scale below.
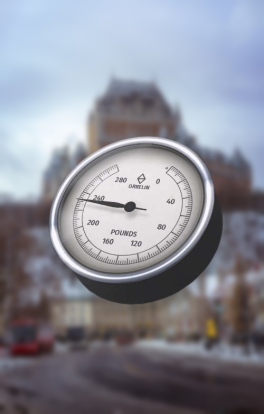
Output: 230 lb
